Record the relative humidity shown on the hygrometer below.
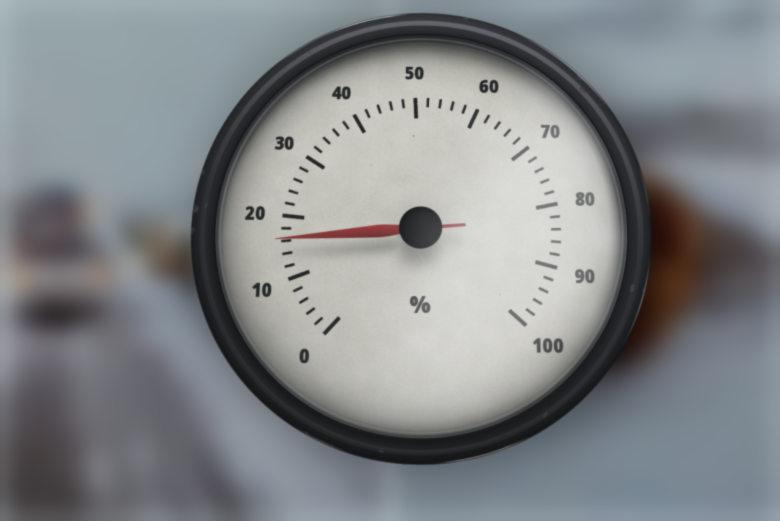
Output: 16 %
